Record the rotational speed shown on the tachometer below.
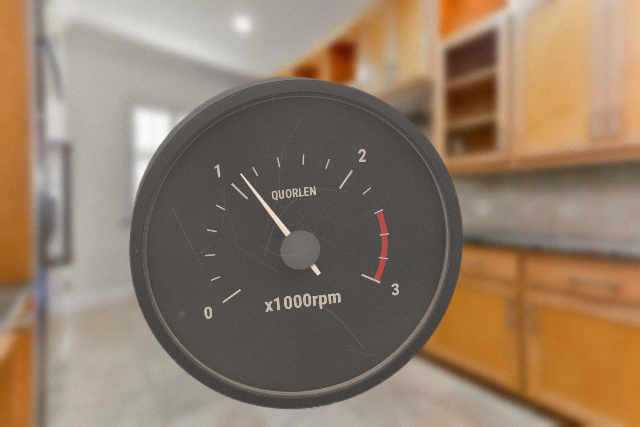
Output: 1100 rpm
